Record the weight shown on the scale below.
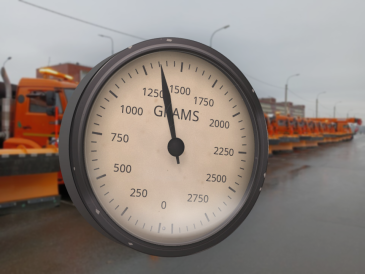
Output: 1350 g
